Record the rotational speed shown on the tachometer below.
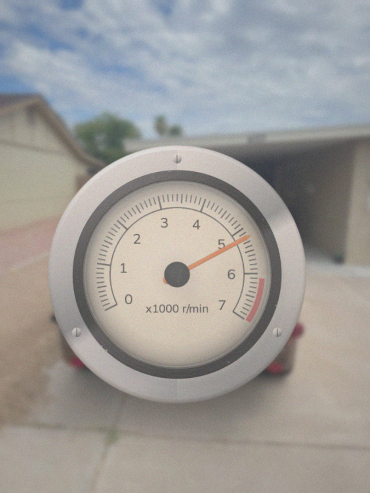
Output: 5200 rpm
